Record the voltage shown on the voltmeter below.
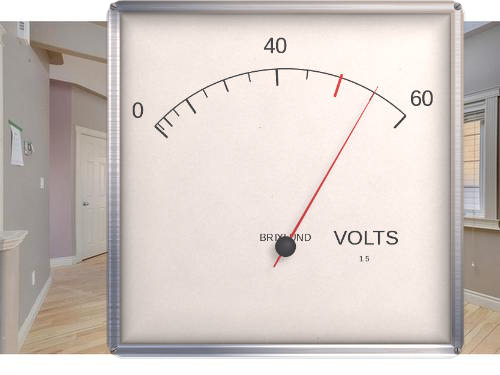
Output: 55 V
